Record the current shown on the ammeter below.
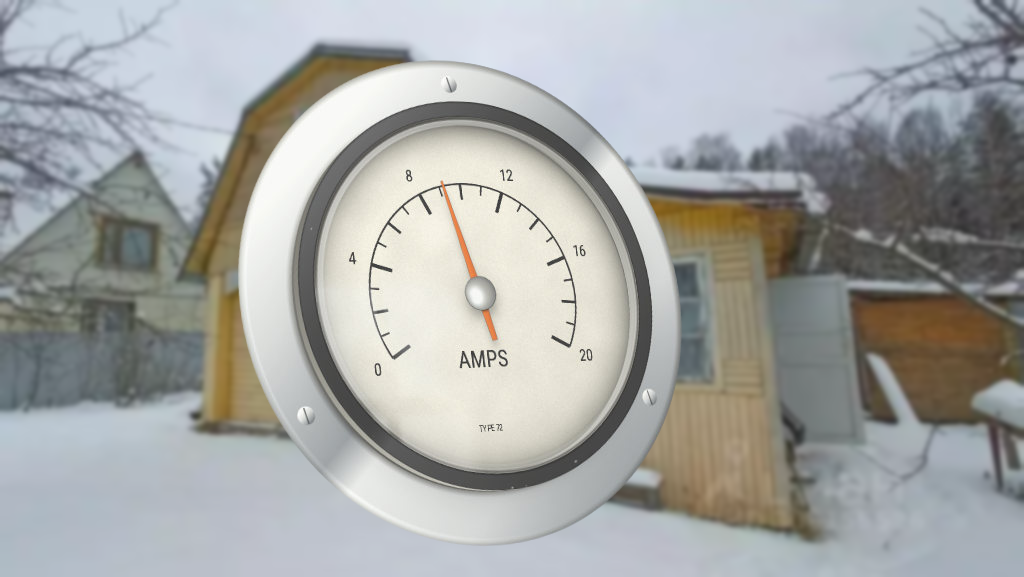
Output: 9 A
